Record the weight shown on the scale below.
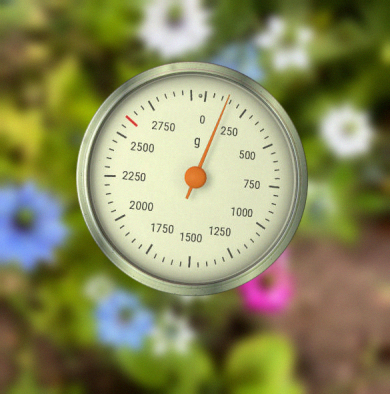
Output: 125 g
